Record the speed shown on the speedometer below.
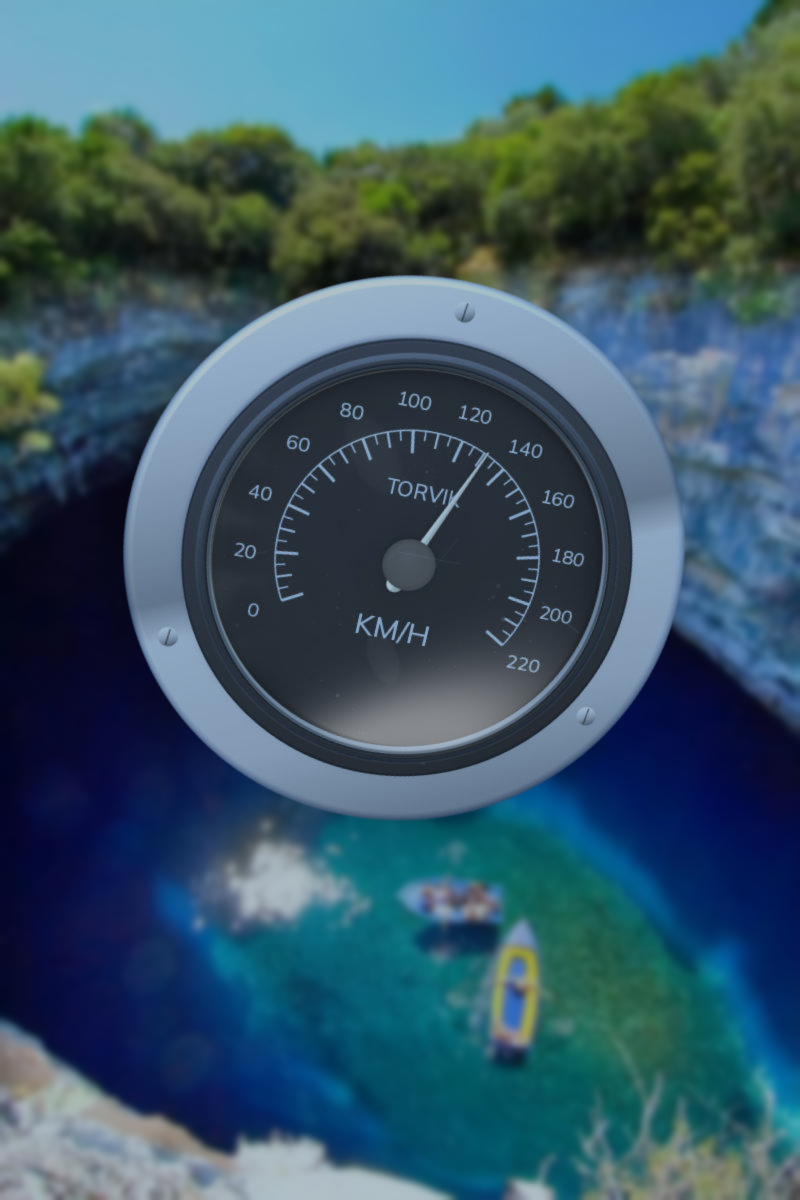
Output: 130 km/h
